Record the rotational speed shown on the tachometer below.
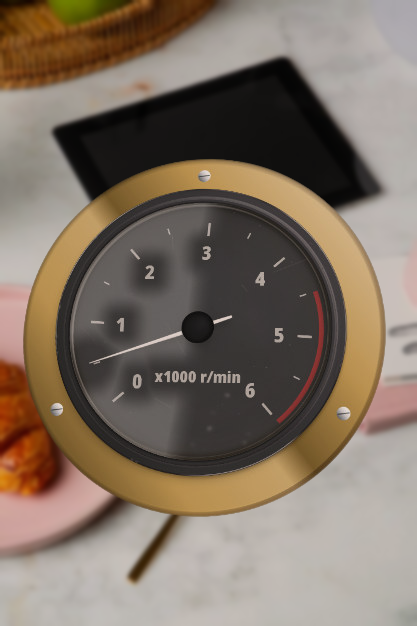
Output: 500 rpm
